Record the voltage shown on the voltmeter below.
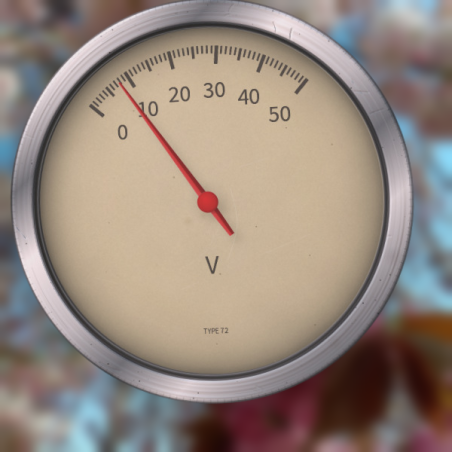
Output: 8 V
